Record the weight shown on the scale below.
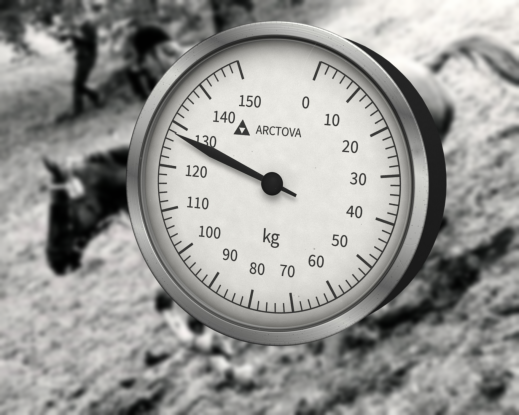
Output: 128 kg
